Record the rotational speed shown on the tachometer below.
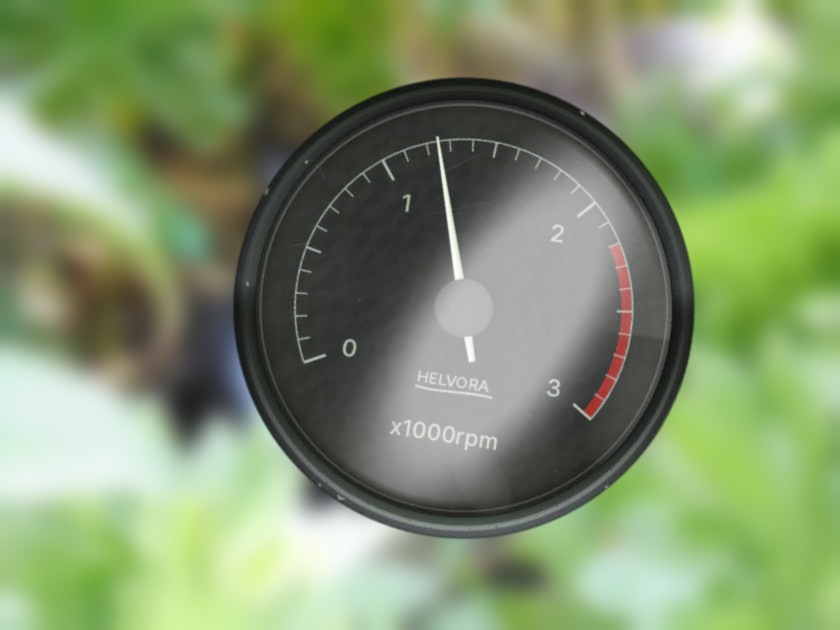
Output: 1250 rpm
